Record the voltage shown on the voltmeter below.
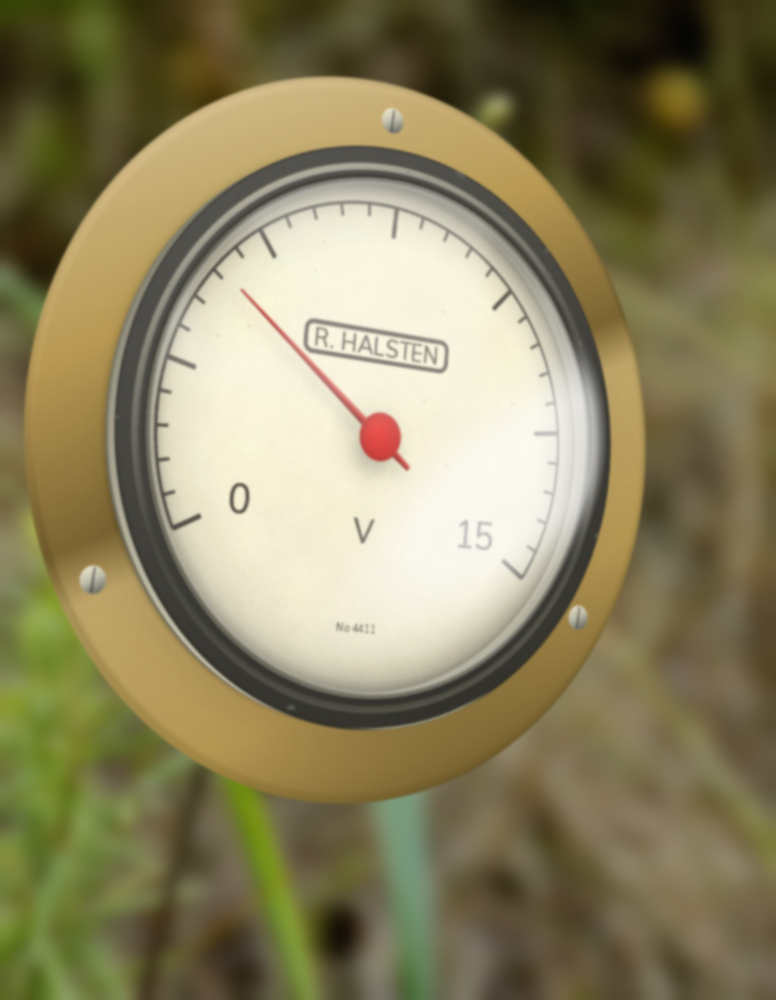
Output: 4 V
